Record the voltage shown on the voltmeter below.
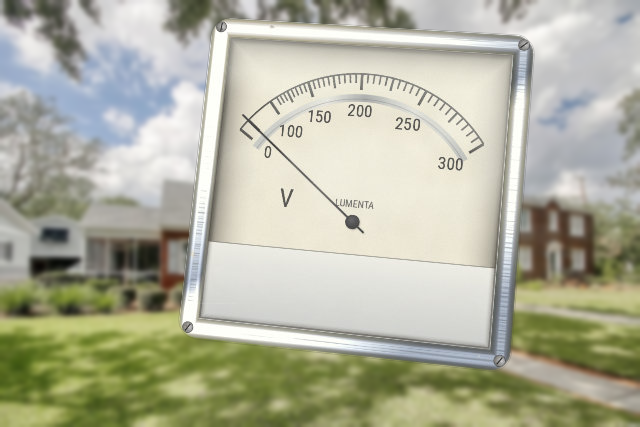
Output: 50 V
